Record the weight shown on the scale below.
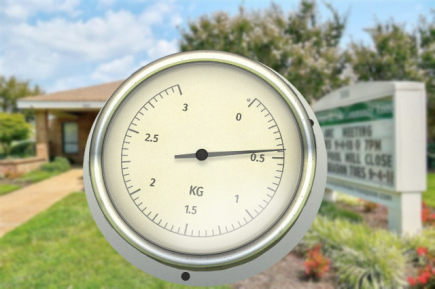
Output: 0.45 kg
